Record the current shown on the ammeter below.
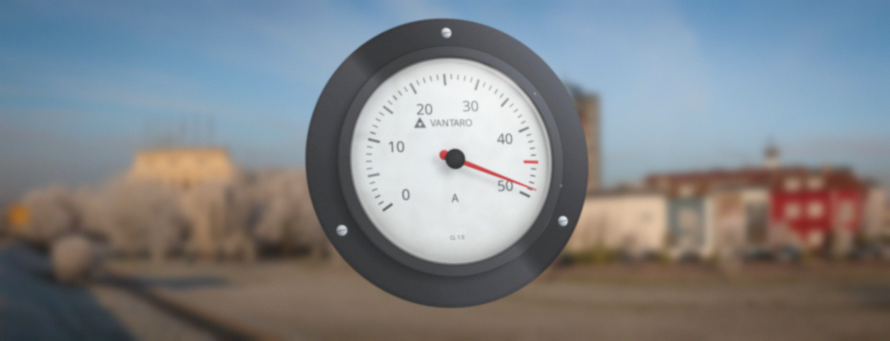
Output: 49 A
